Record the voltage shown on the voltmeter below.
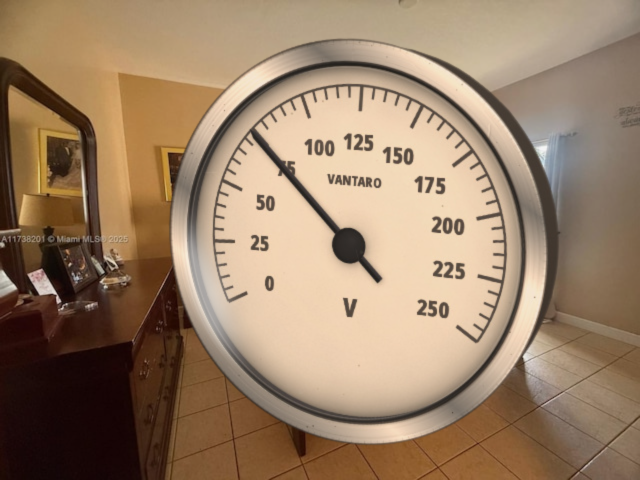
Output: 75 V
